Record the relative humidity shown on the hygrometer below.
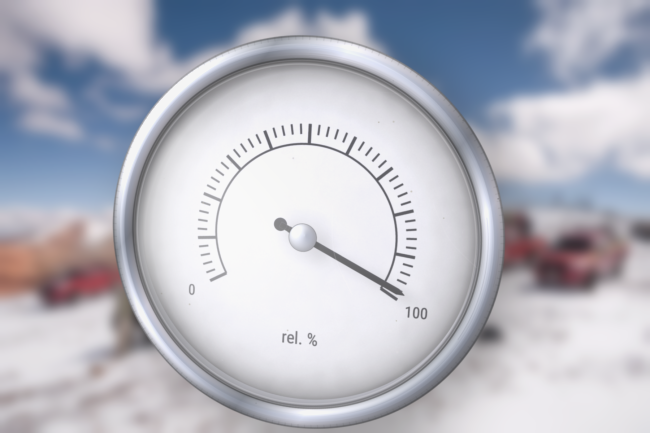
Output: 98 %
